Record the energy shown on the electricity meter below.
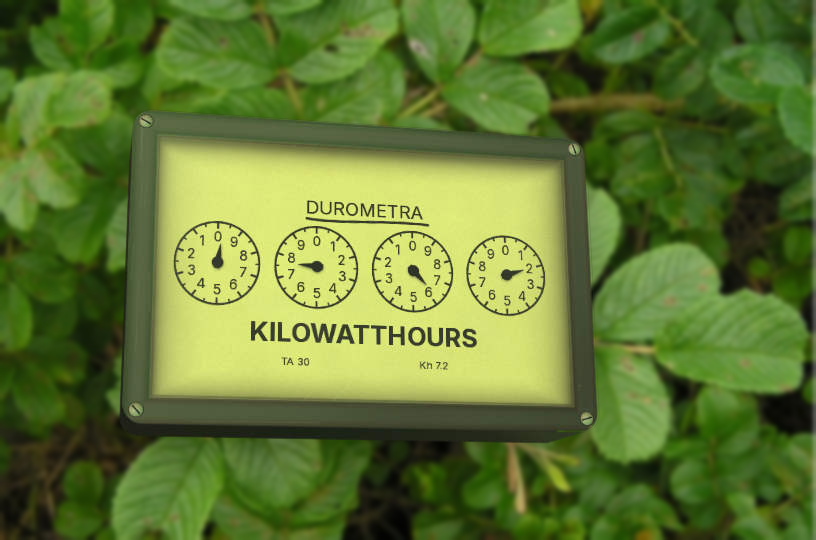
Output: 9762 kWh
